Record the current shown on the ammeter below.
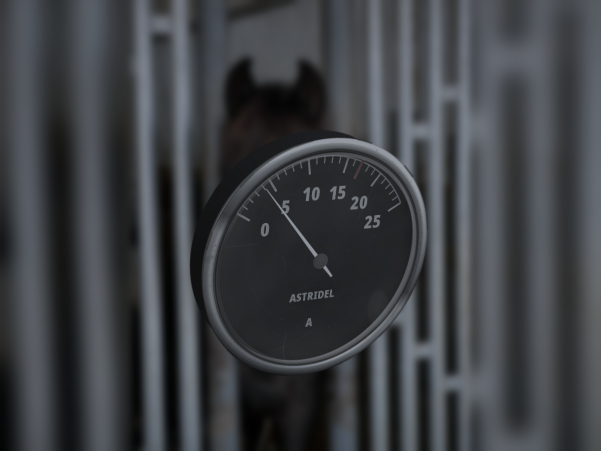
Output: 4 A
